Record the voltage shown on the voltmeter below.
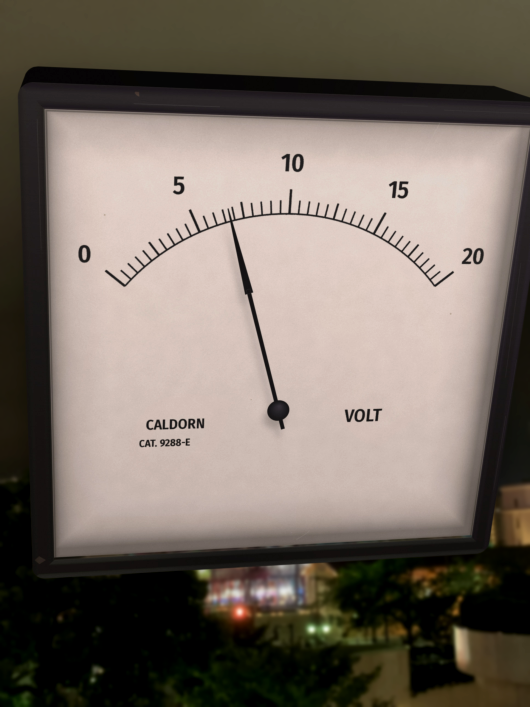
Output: 6.75 V
